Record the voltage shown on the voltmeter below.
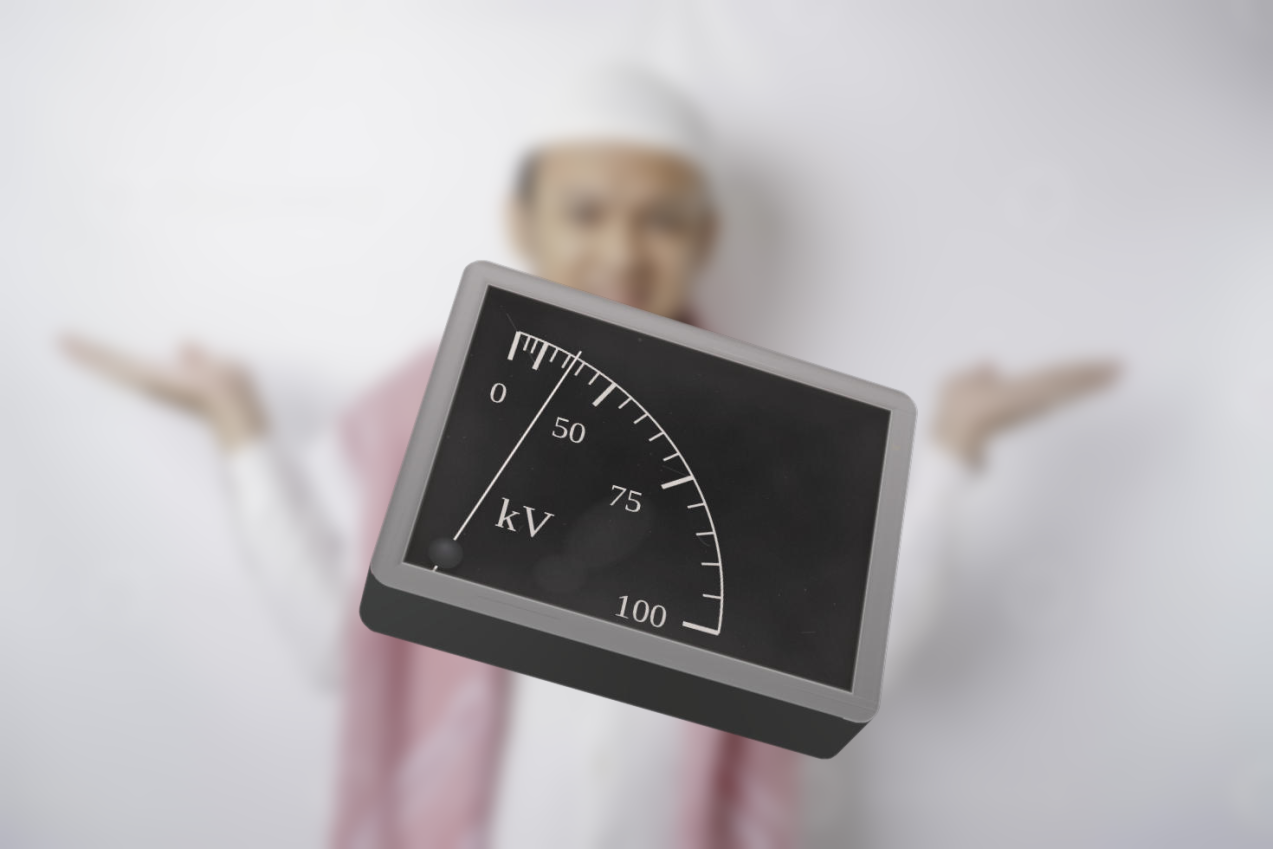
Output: 37.5 kV
